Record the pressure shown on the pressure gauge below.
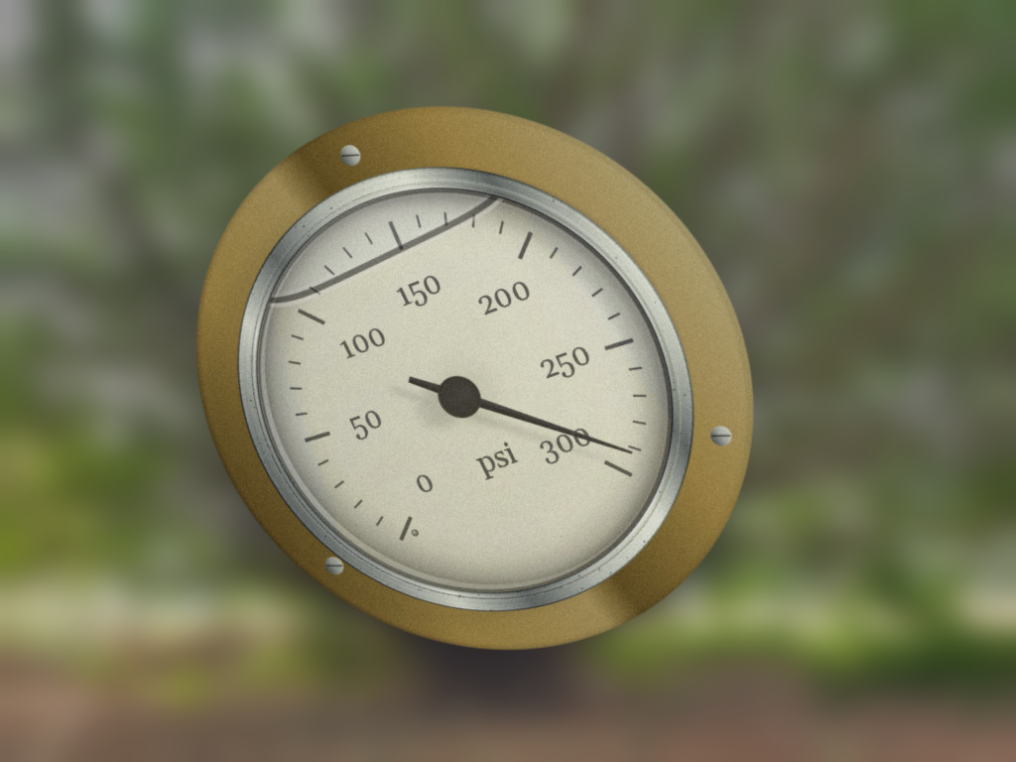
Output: 290 psi
